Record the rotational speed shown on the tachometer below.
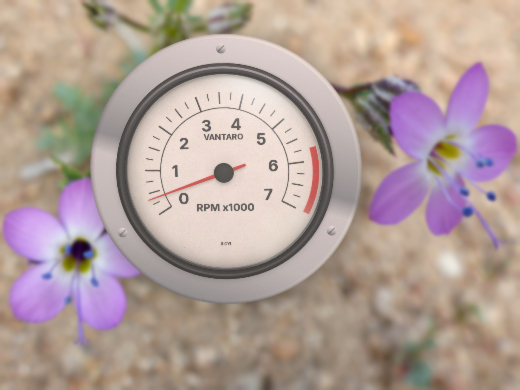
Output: 375 rpm
